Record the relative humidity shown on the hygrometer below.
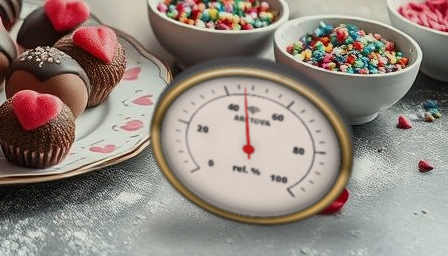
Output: 46 %
